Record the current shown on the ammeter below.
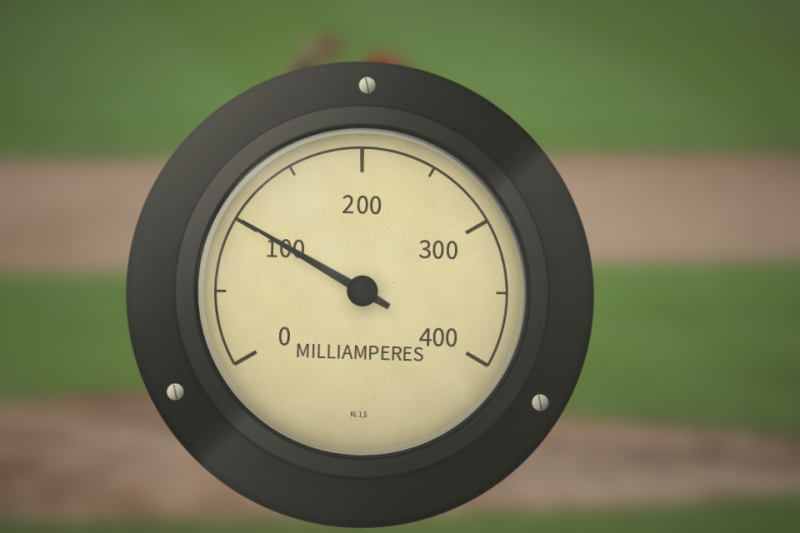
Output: 100 mA
